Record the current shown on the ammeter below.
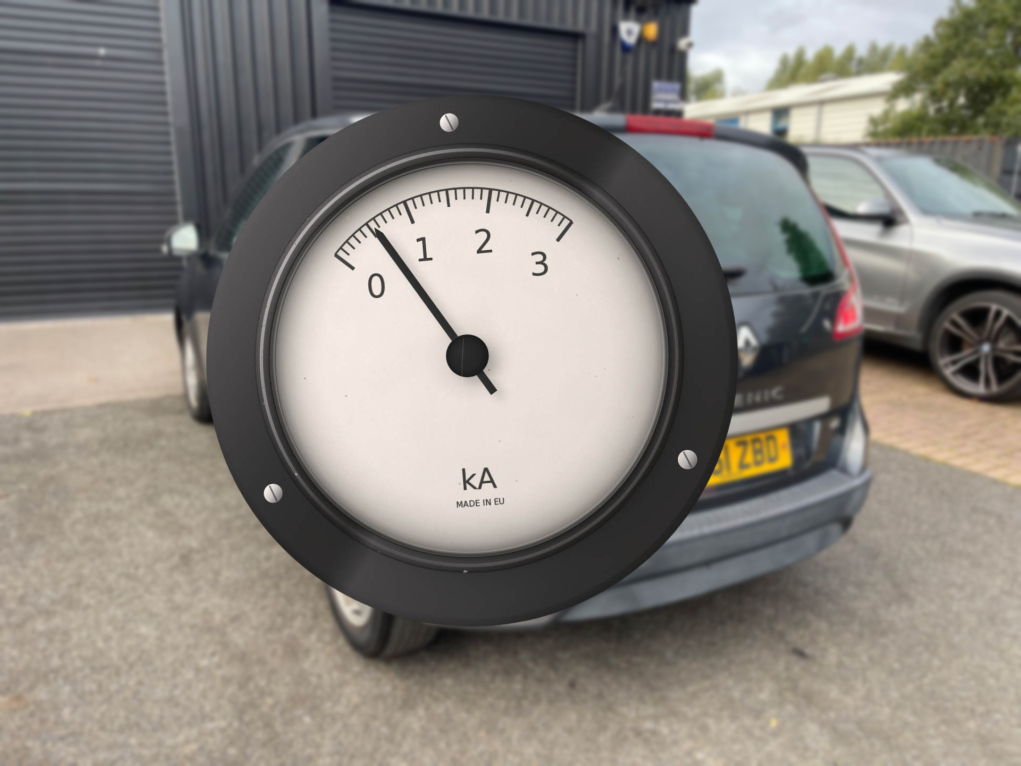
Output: 0.55 kA
